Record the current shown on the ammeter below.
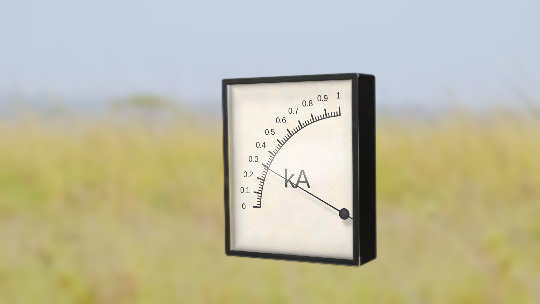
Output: 0.3 kA
